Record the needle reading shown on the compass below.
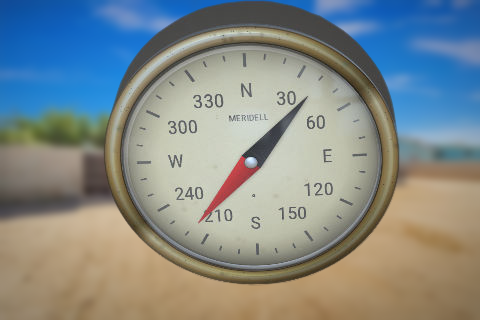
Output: 220 °
